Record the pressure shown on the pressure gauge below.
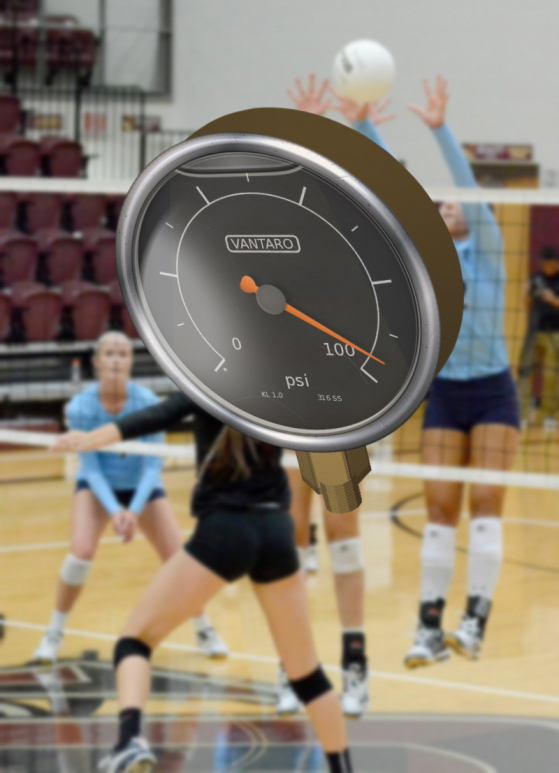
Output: 95 psi
